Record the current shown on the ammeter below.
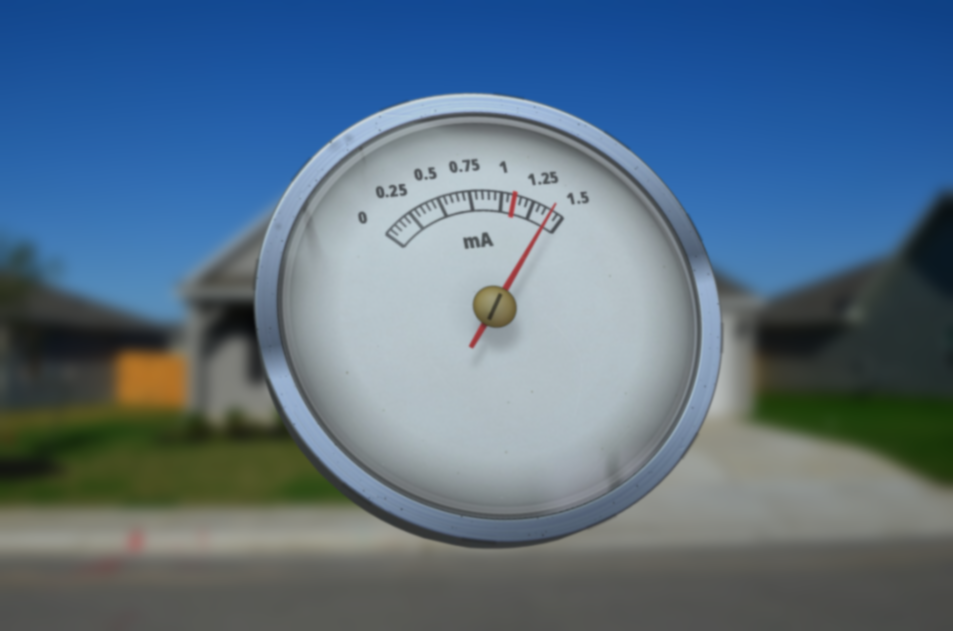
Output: 1.4 mA
